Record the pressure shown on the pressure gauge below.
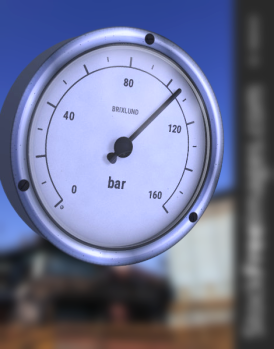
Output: 105 bar
